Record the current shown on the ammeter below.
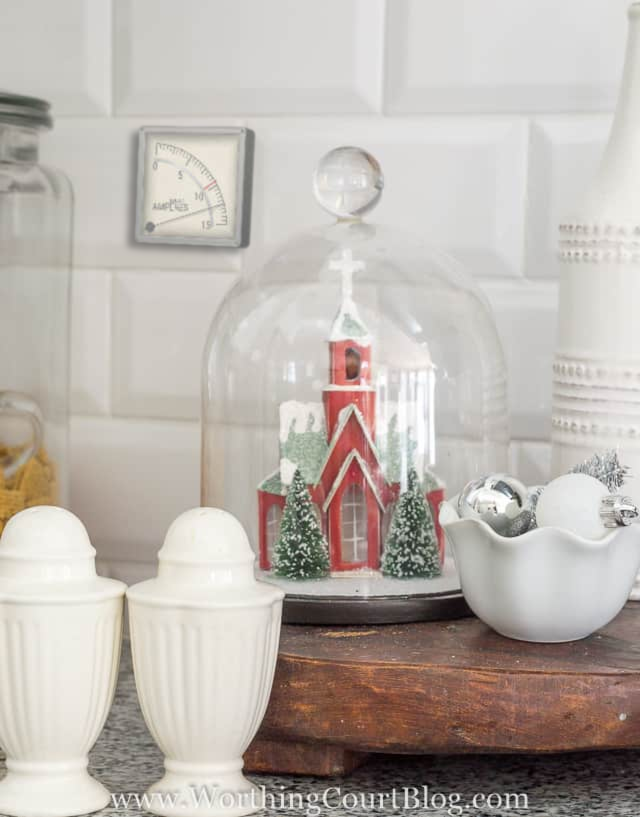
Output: 12.5 A
